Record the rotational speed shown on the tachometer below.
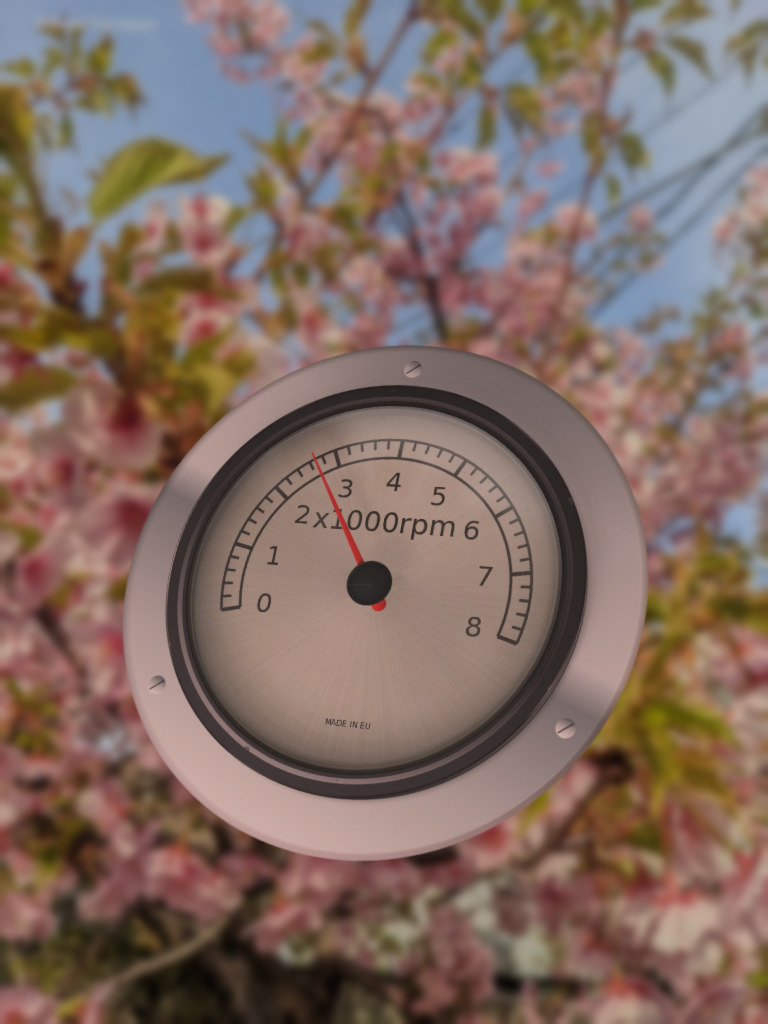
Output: 2700 rpm
